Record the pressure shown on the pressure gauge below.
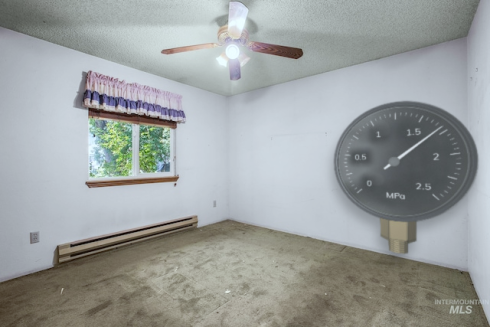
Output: 1.7 MPa
